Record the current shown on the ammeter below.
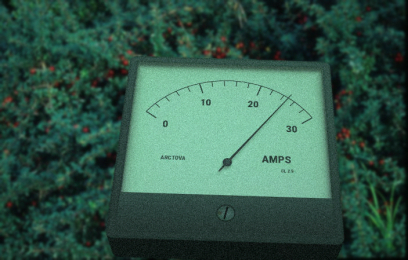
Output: 25 A
